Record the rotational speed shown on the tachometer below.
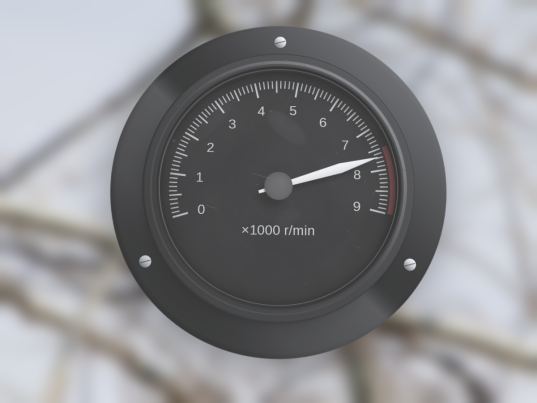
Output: 7700 rpm
